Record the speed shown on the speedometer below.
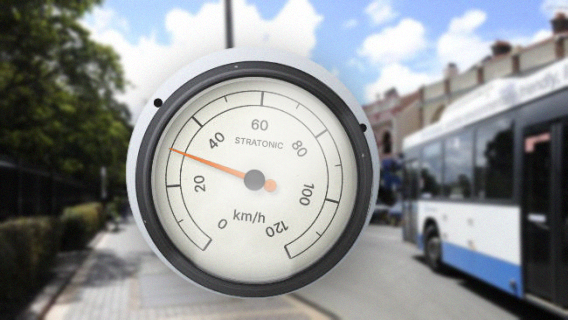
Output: 30 km/h
